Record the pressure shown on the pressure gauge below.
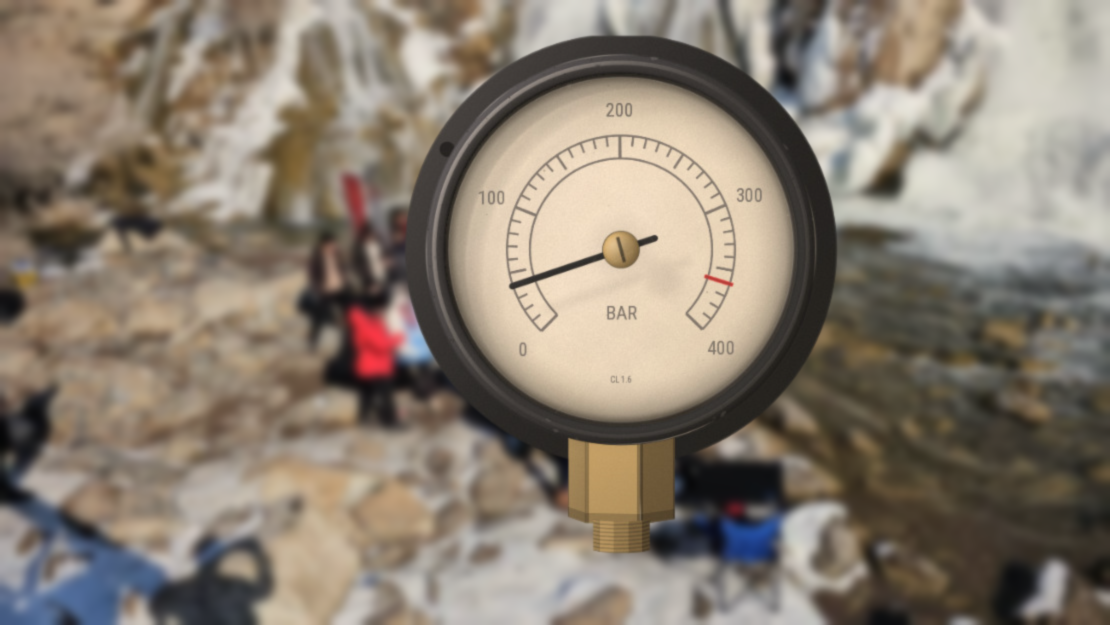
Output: 40 bar
